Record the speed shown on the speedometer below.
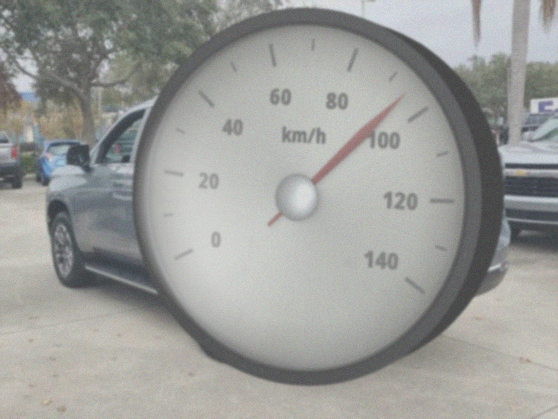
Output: 95 km/h
